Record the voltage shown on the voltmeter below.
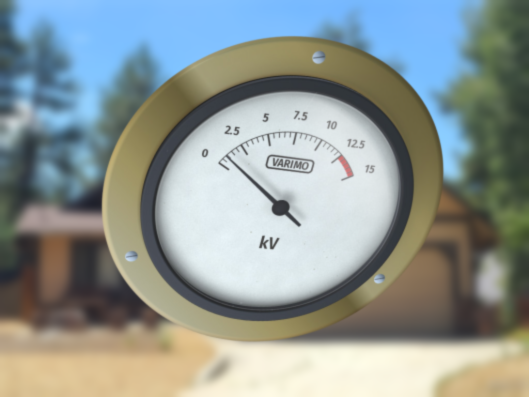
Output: 1 kV
